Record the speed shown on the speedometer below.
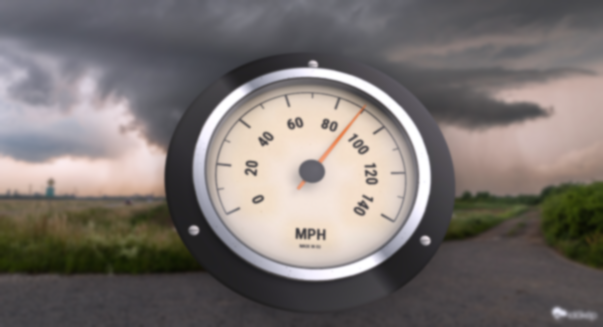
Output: 90 mph
